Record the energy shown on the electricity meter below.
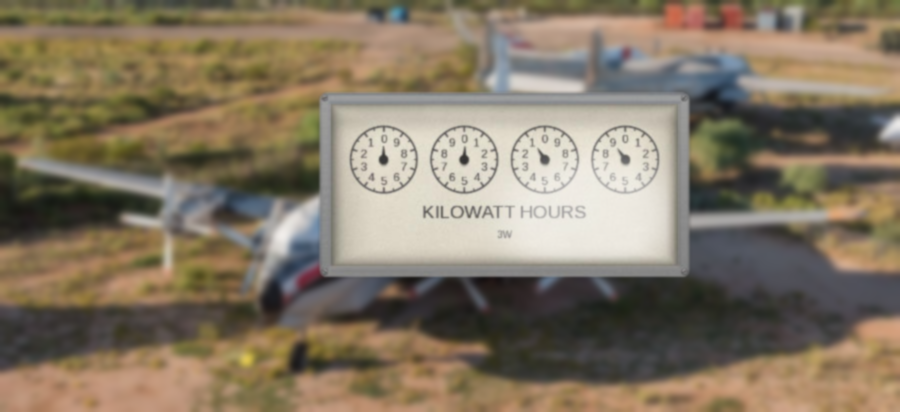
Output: 9 kWh
